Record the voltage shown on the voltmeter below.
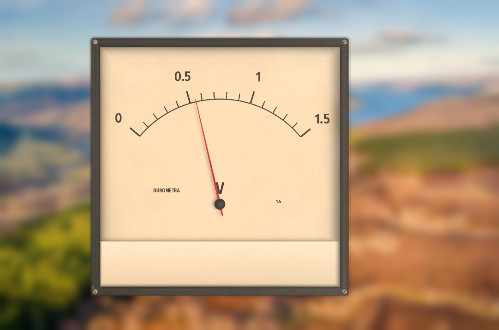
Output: 0.55 V
